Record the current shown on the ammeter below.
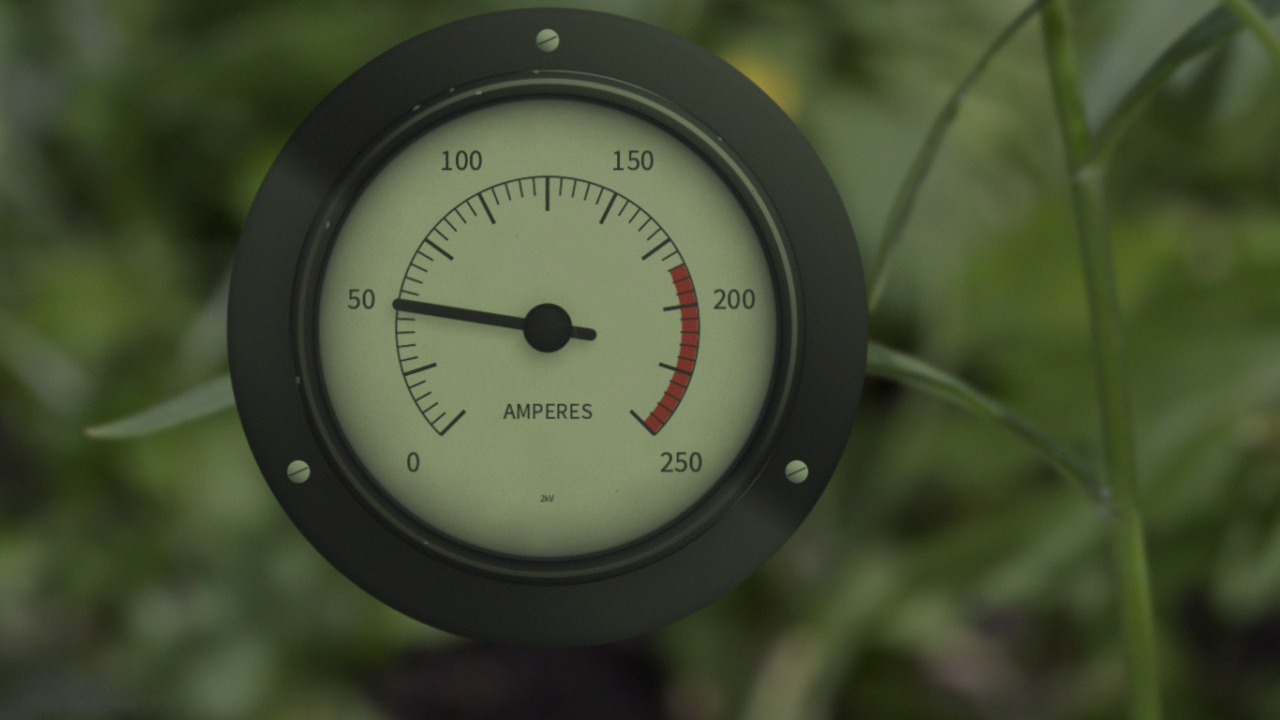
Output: 50 A
